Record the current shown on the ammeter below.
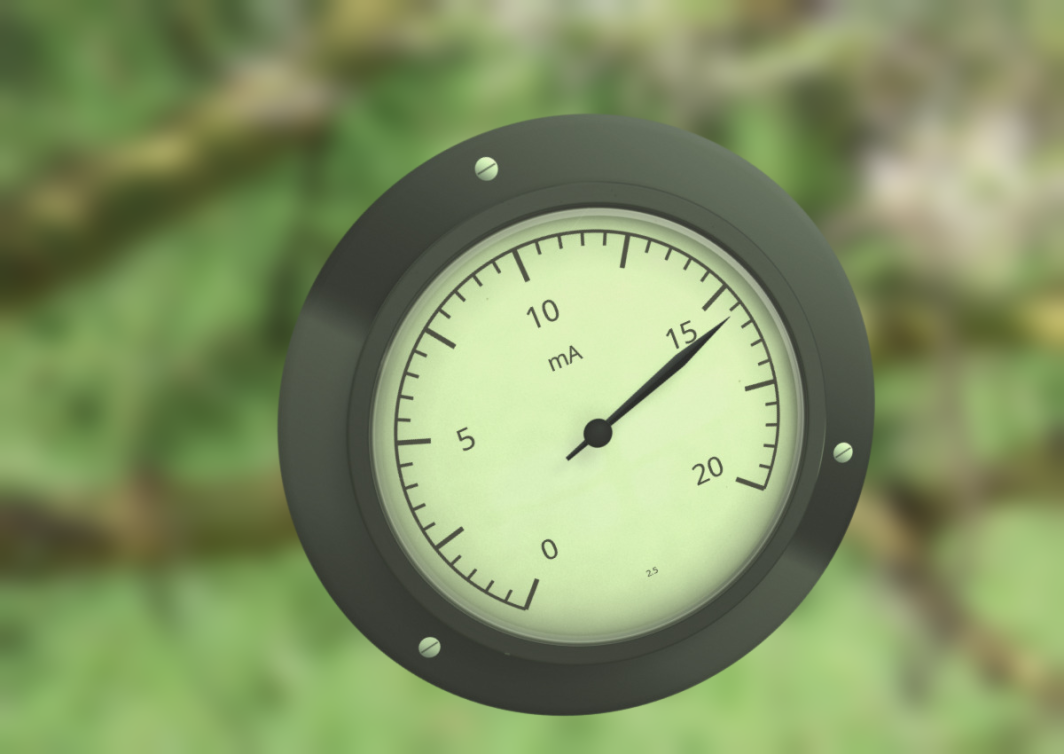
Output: 15.5 mA
